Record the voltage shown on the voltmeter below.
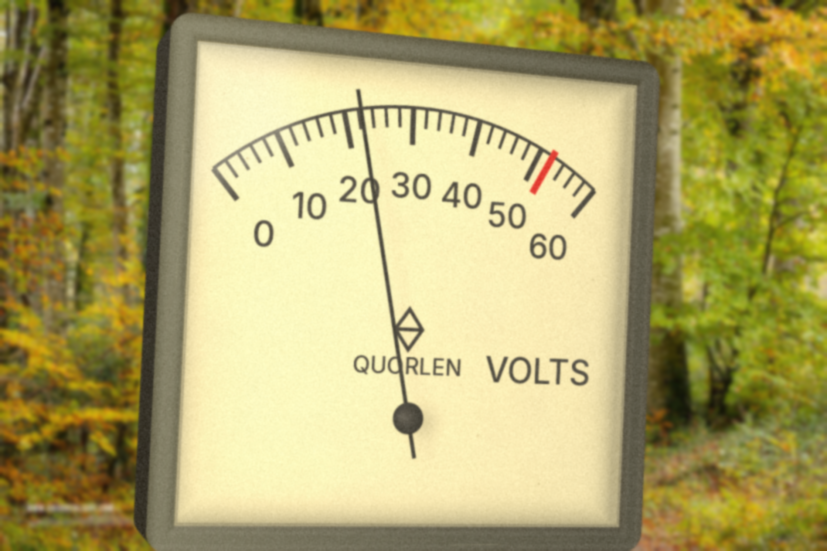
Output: 22 V
